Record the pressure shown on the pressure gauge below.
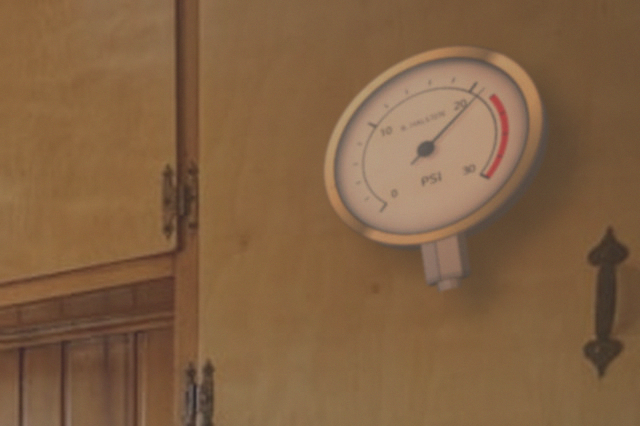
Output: 21 psi
